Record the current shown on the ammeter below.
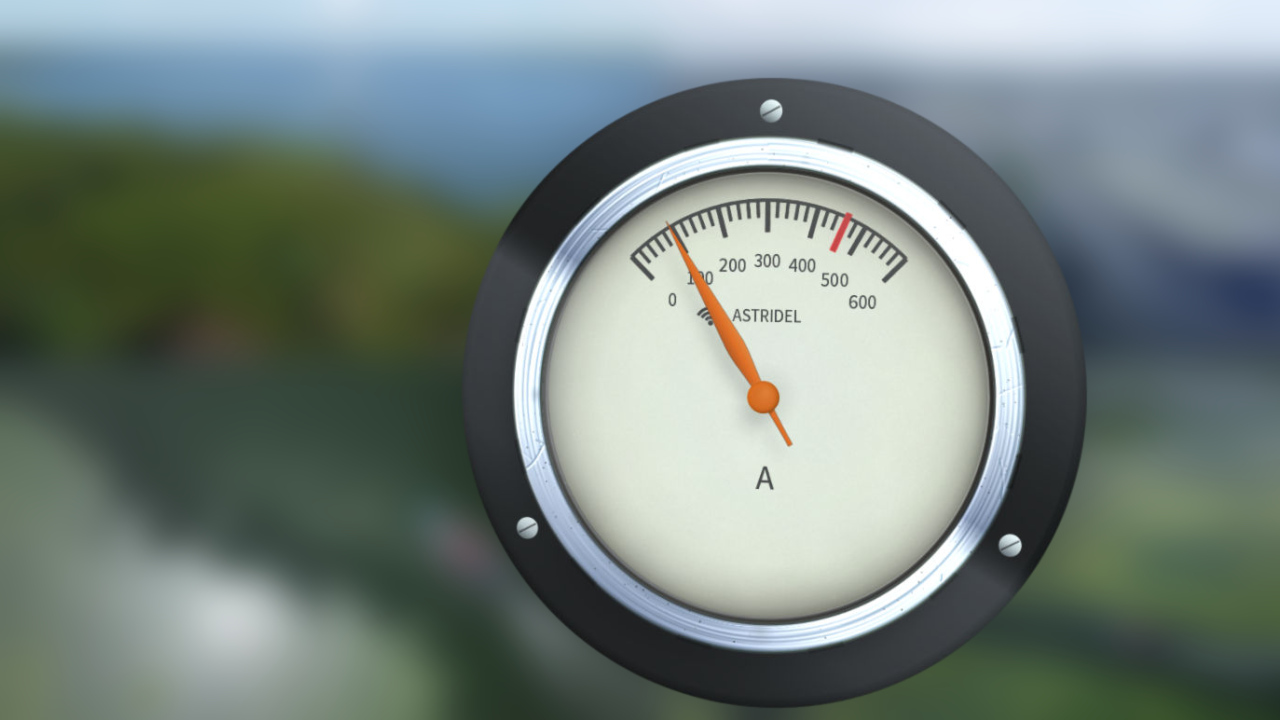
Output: 100 A
